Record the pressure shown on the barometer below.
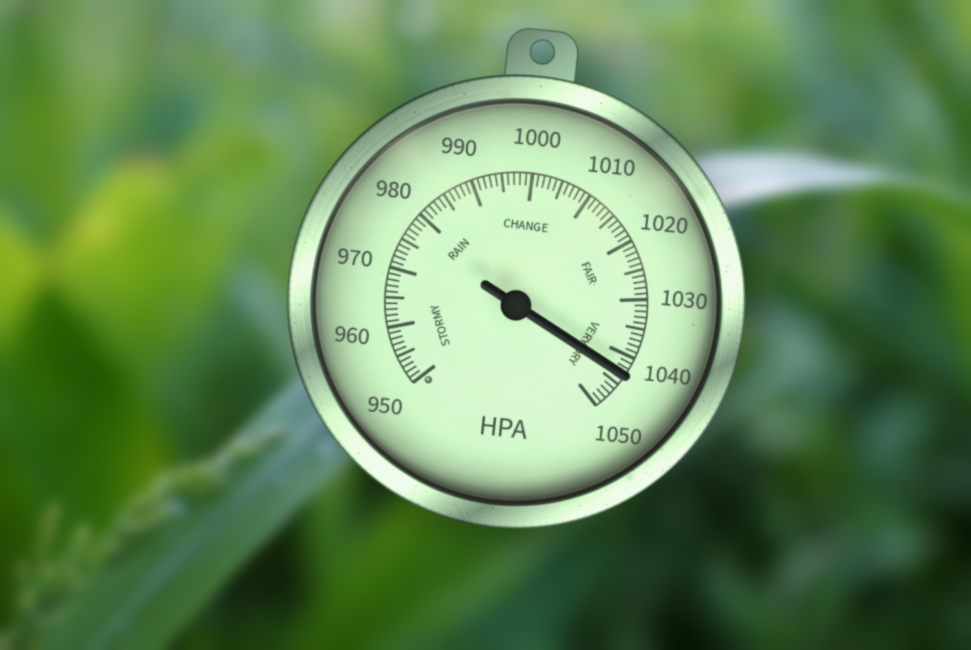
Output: 1043 hPa
